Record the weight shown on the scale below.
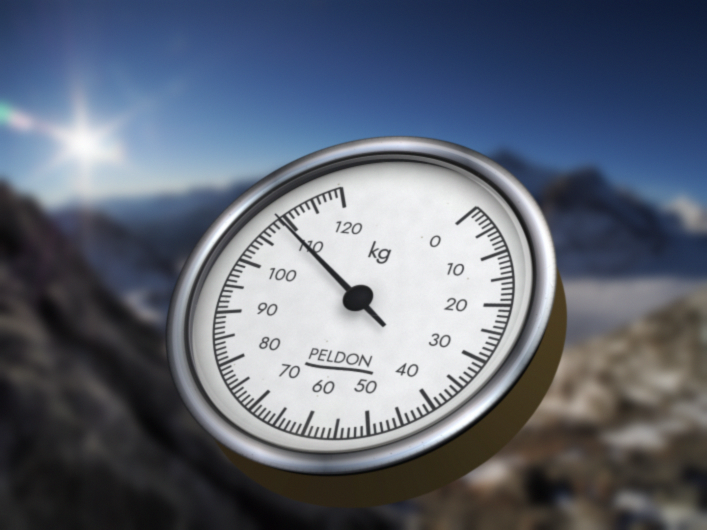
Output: 109 kg
